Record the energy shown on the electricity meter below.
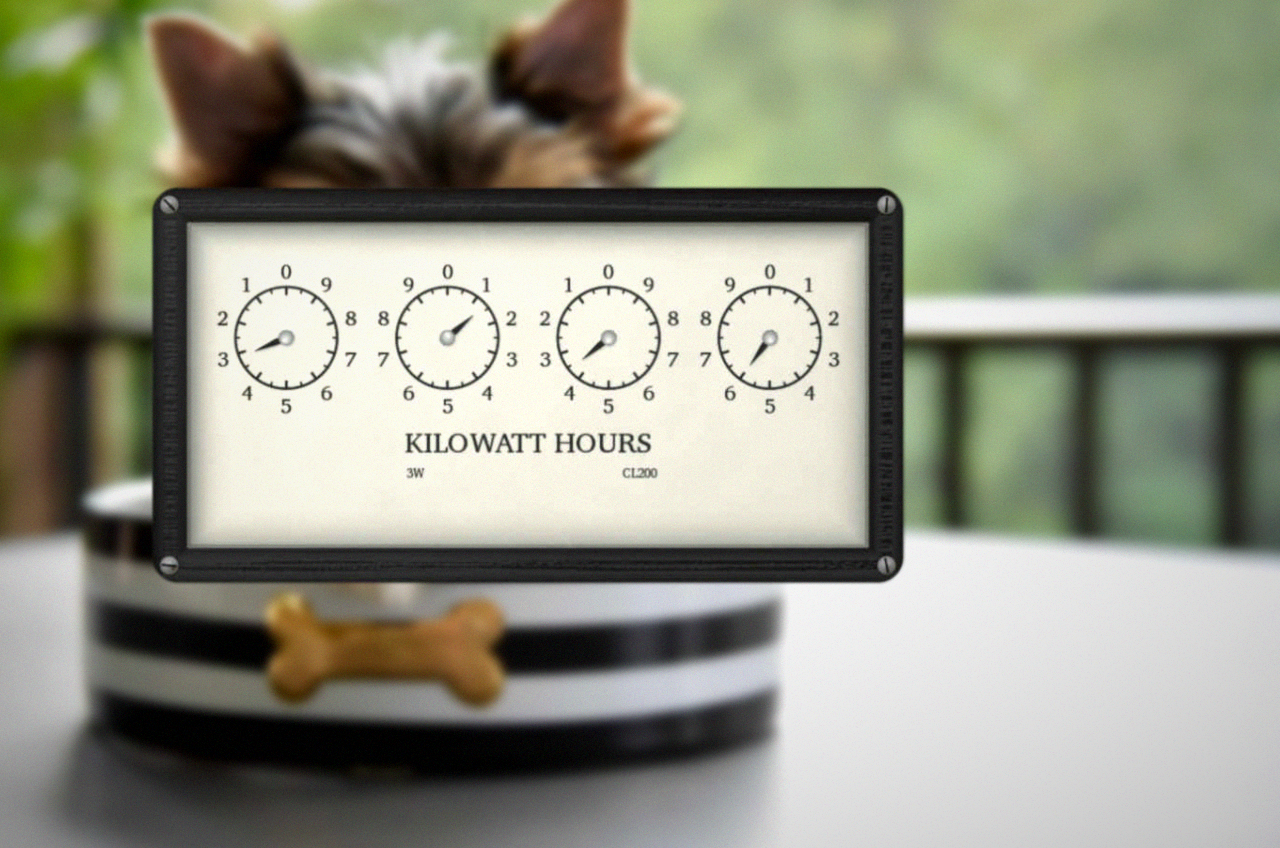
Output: 3136 kWh
